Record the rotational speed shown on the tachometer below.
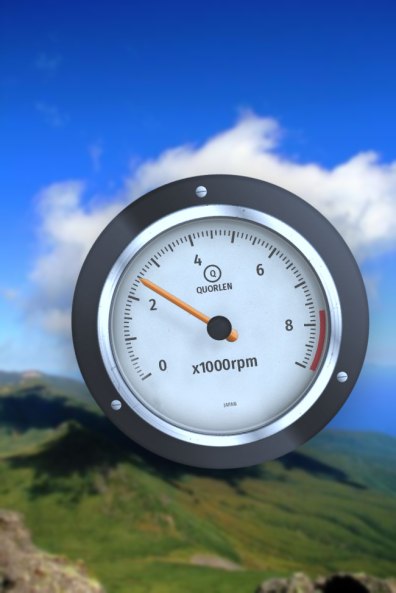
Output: 2500 rpm
